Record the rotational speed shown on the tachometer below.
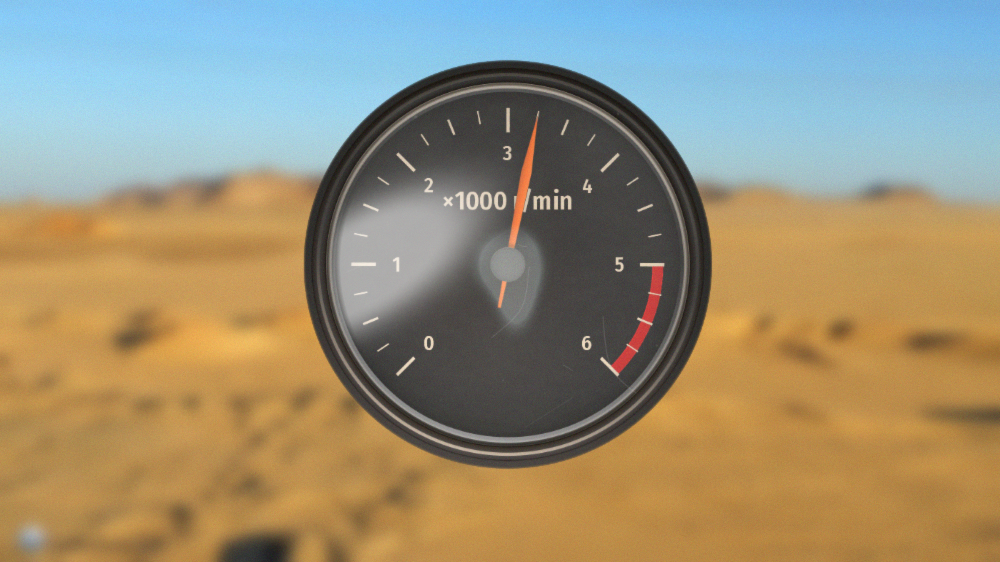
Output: 3250 rpm
